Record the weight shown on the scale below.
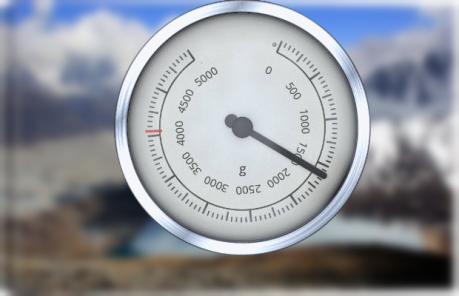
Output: 1600 g
